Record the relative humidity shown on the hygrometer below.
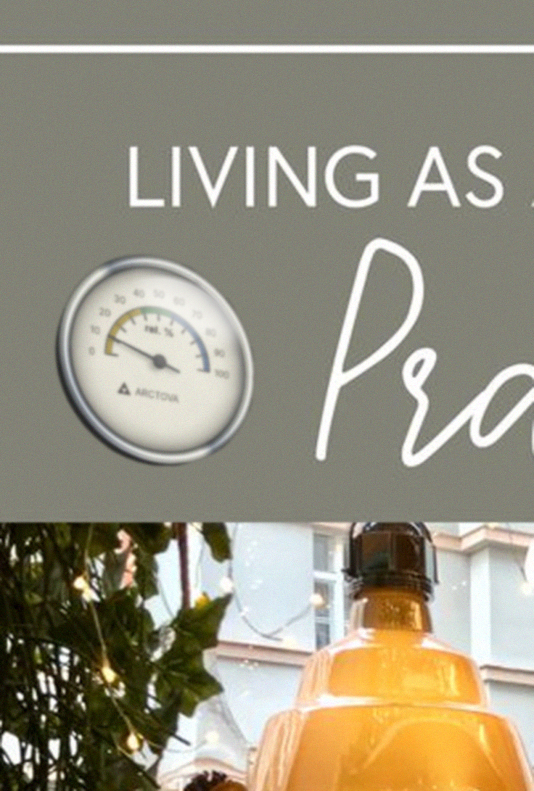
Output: 10 %
